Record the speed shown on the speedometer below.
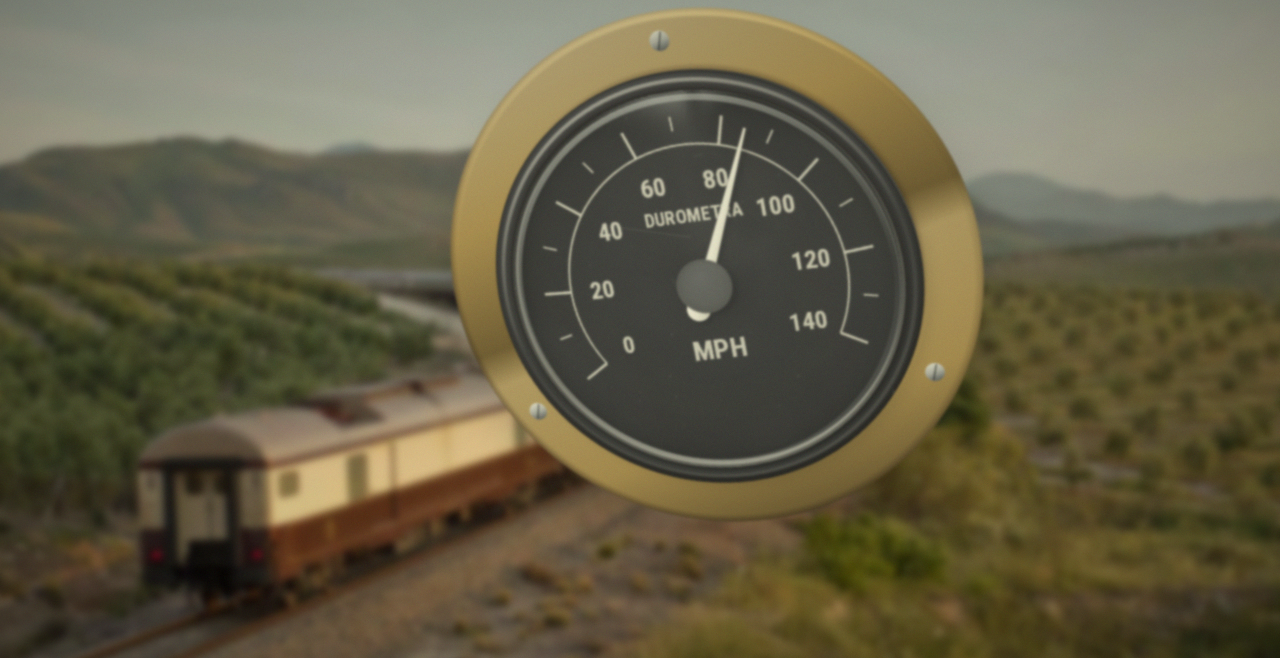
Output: 85 mph
